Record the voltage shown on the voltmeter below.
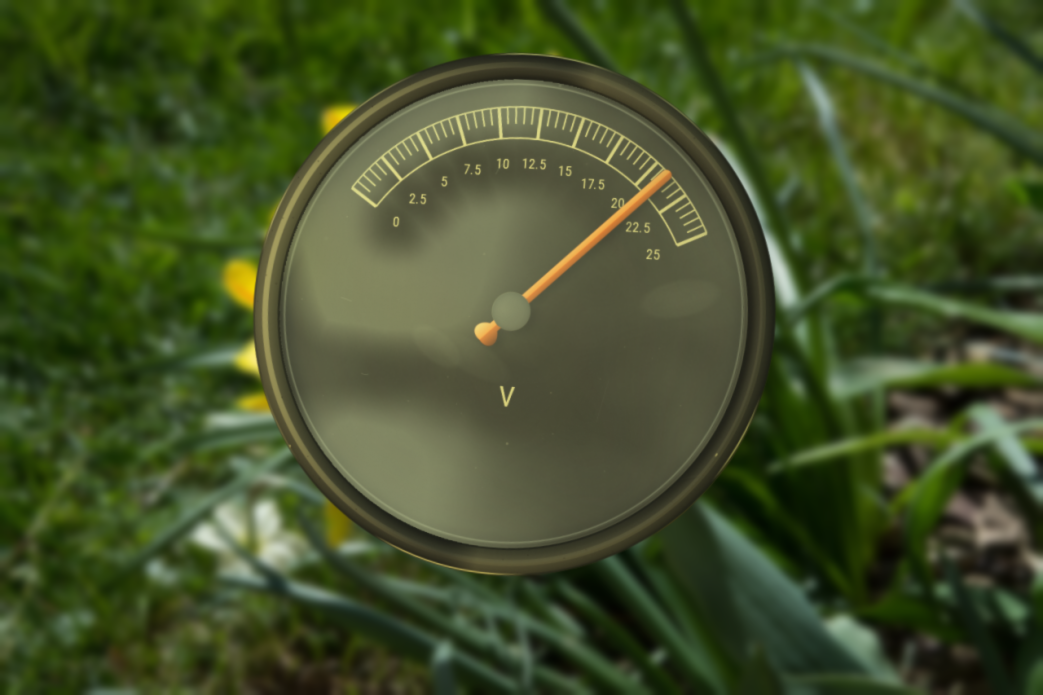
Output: 21 V
